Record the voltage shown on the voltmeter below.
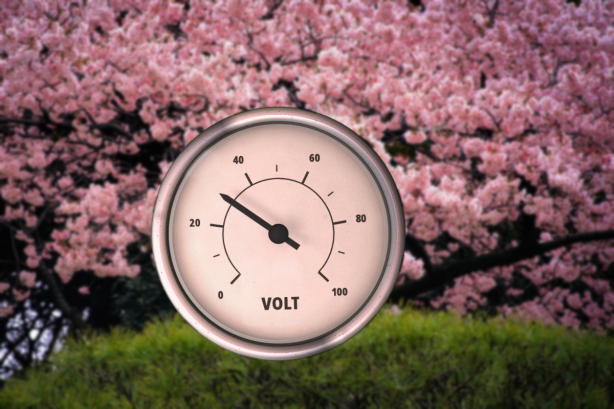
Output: 30 V
